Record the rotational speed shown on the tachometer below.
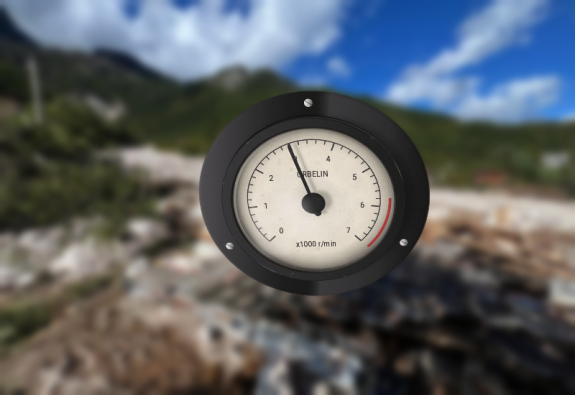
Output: 3000 rpm
